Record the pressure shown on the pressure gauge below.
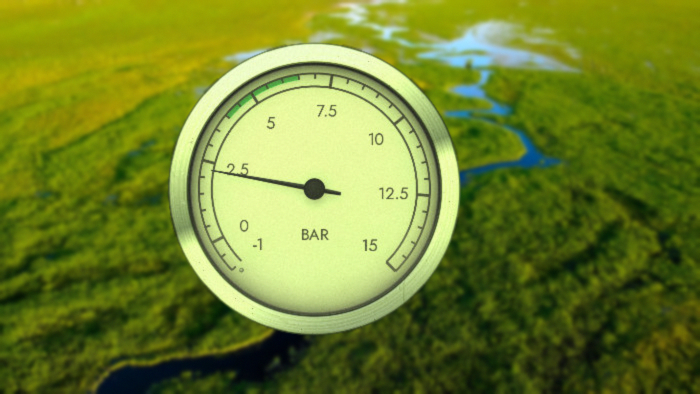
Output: 2.25 bar
